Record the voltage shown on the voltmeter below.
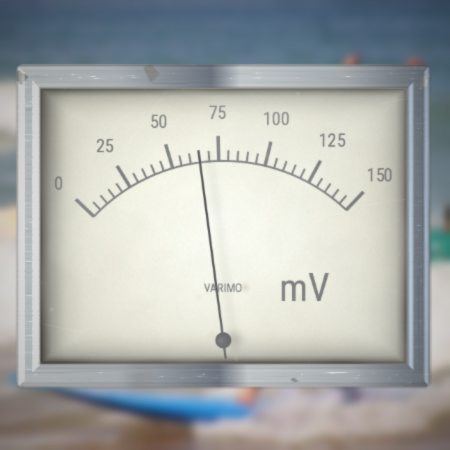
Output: 65 mV
